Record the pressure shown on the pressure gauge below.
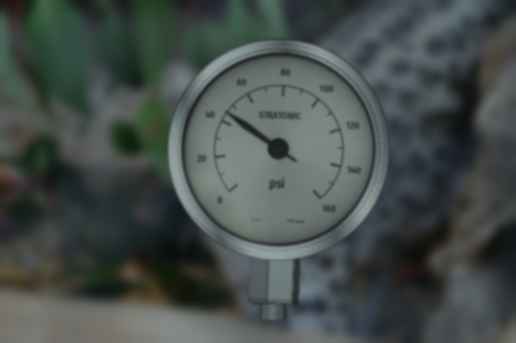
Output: 45 psi
